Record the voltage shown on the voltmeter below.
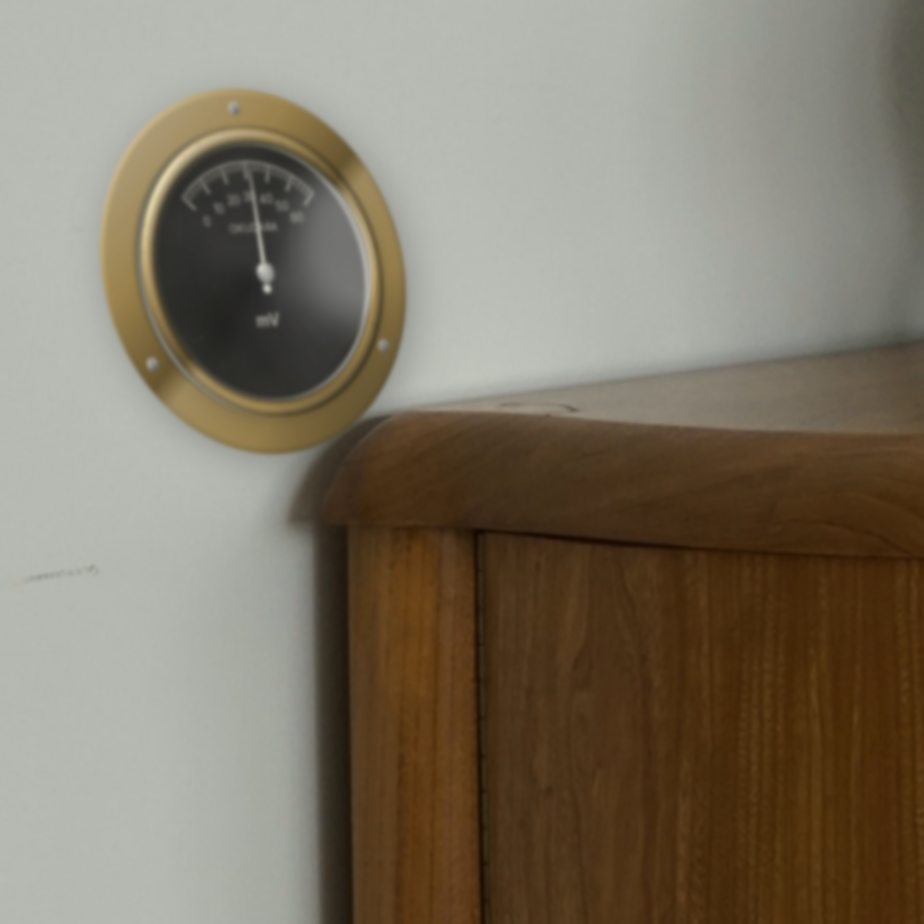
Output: 30 mV
